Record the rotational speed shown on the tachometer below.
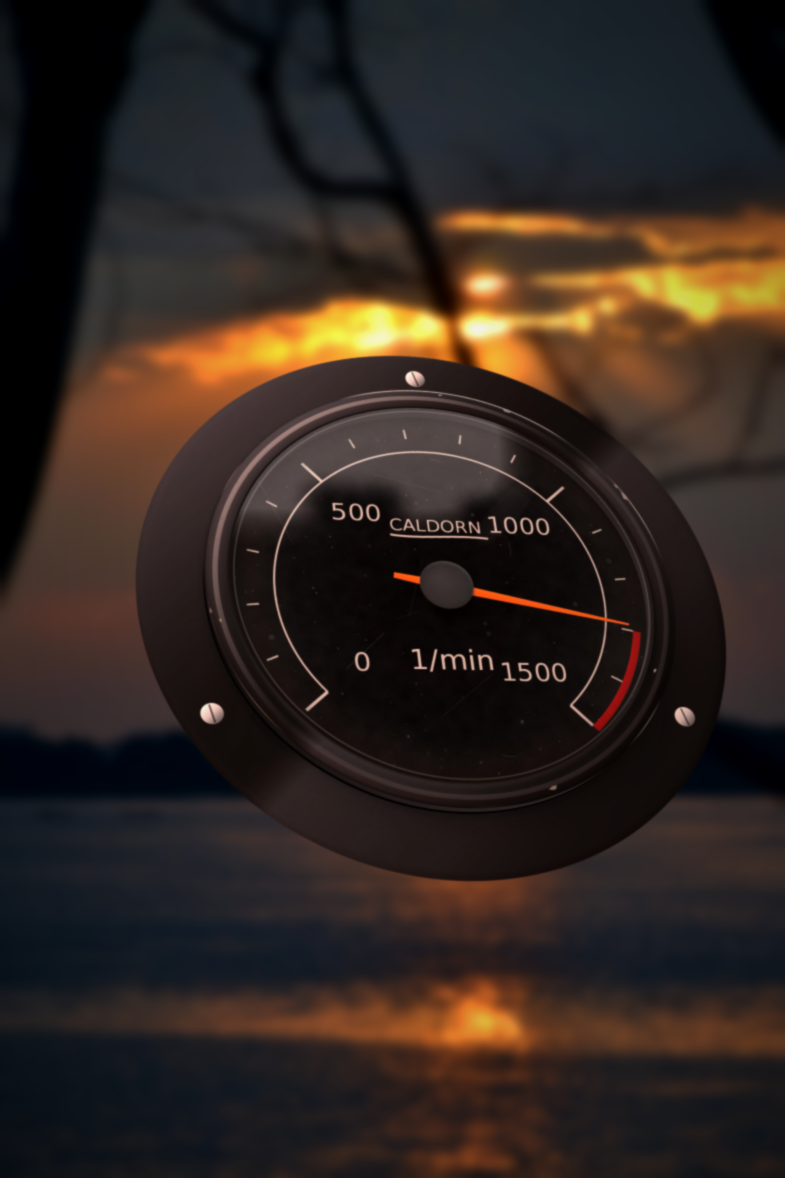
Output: 1300 rpm
